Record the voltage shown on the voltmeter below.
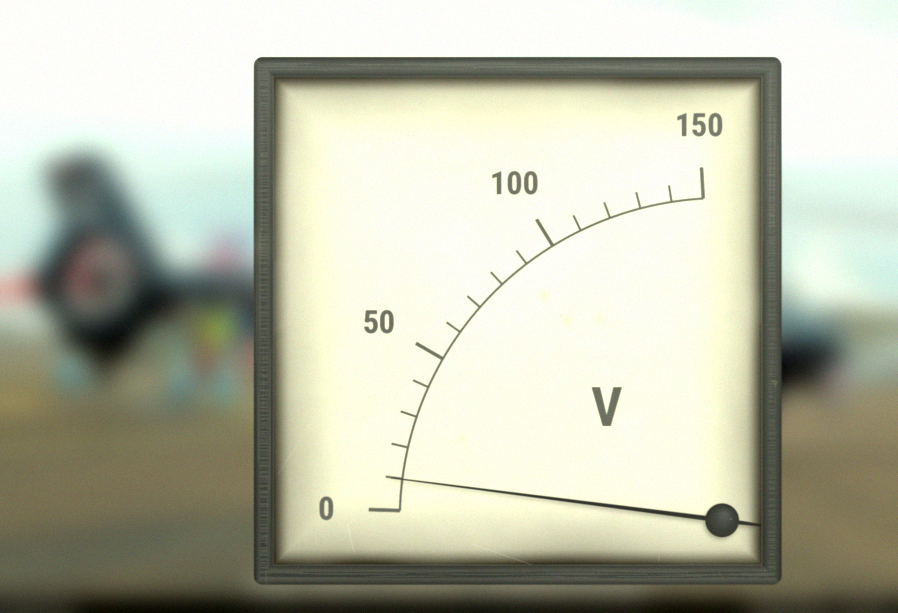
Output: 10 V
